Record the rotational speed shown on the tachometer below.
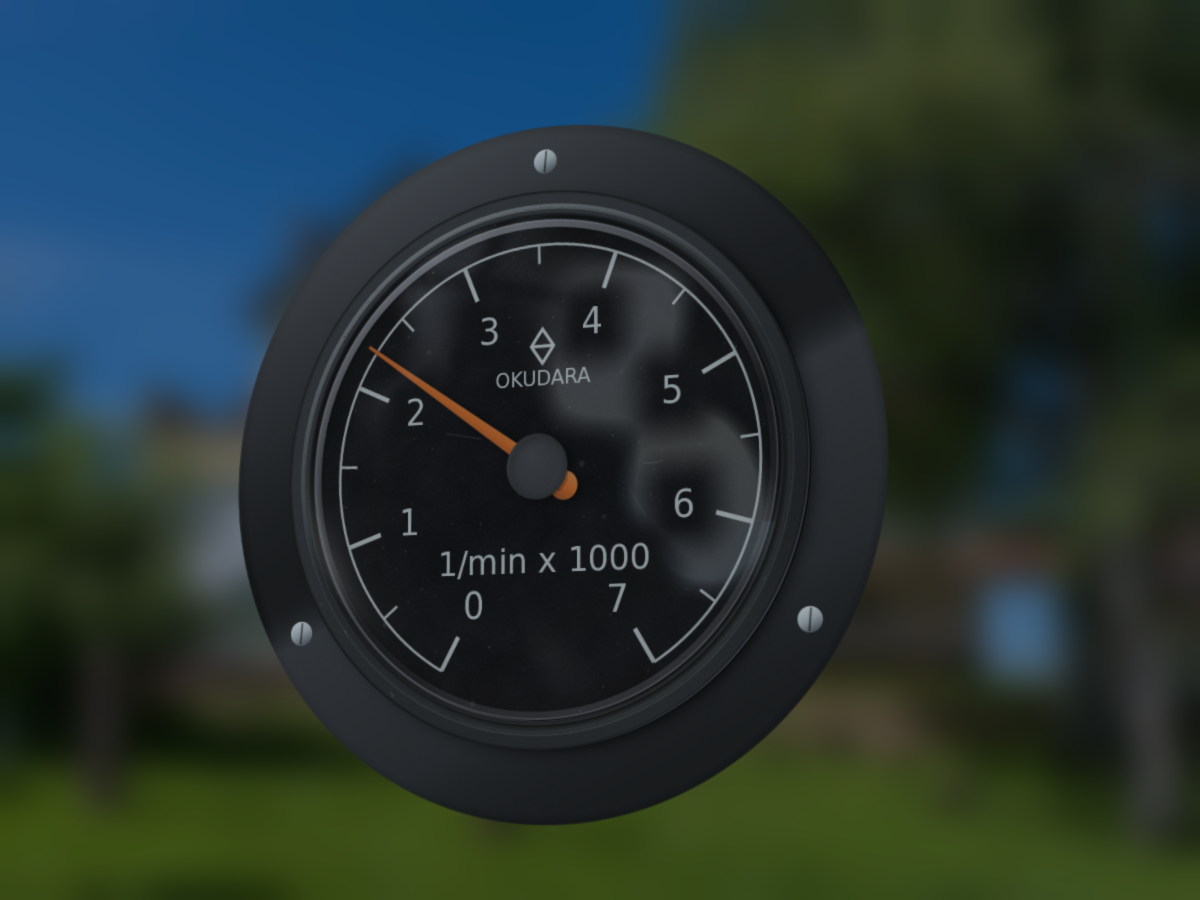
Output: 2250 rpm
